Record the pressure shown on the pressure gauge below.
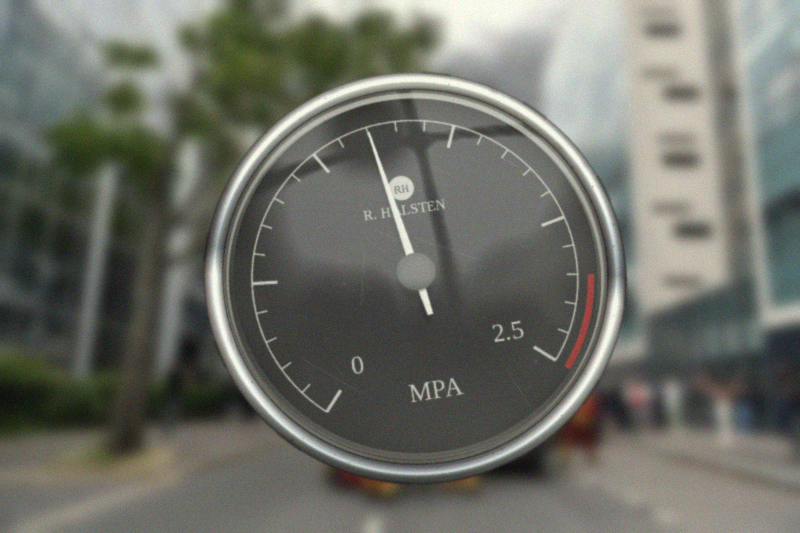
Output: 1.2 MPa
